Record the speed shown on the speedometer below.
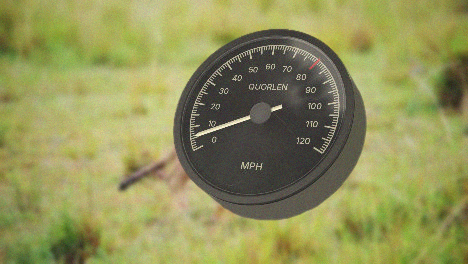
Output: 5 mph
